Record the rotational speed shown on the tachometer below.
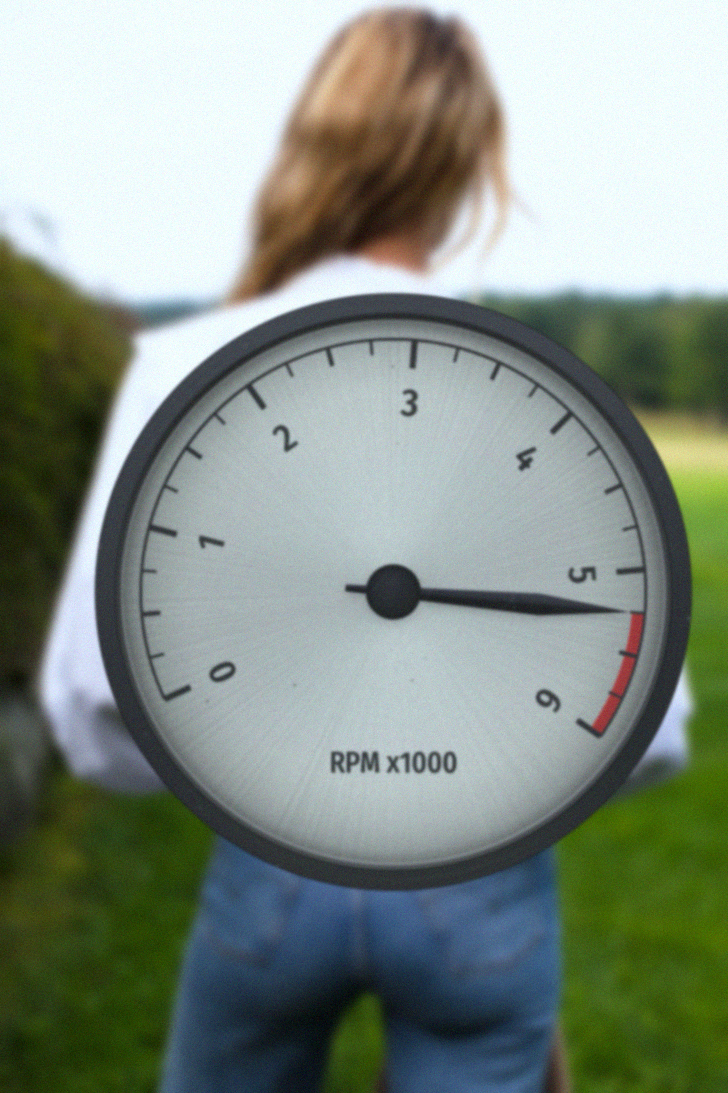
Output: 5250 rpm
